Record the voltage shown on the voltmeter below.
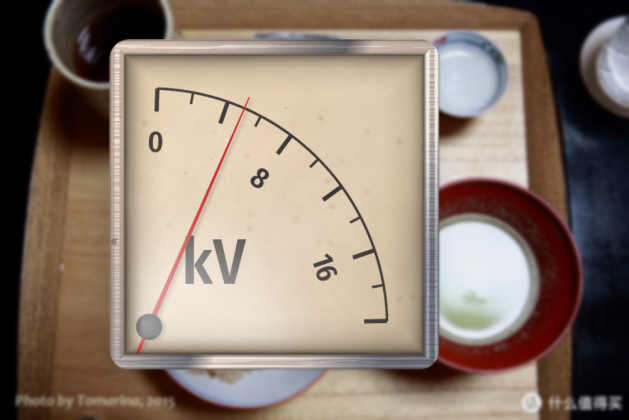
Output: 5 kV
